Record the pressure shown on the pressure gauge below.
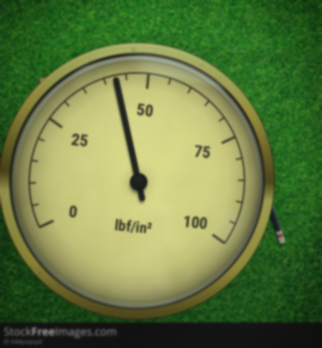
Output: 42.5 psi
